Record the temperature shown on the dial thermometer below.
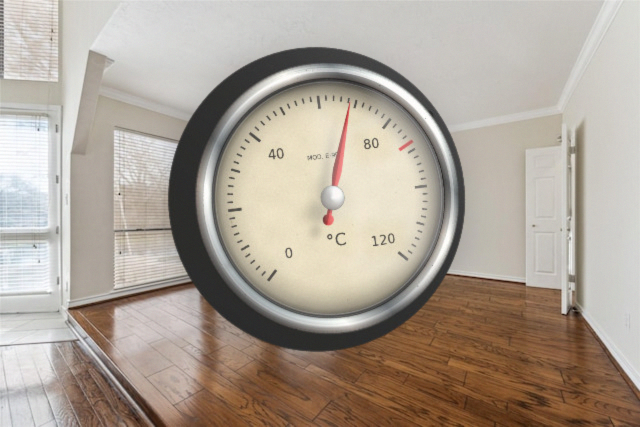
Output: 68 °C
